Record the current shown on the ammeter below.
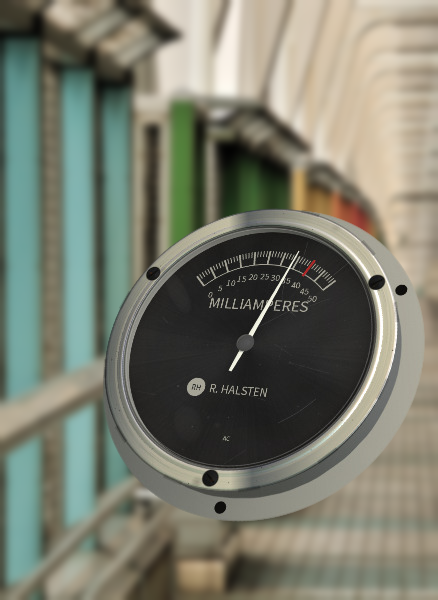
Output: 35 mA
